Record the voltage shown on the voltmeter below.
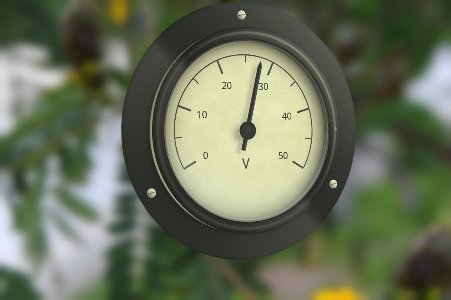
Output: 27.5 V
